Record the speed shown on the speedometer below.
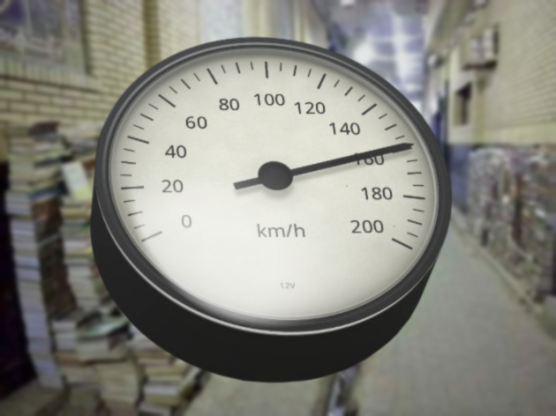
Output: 160 km/h
